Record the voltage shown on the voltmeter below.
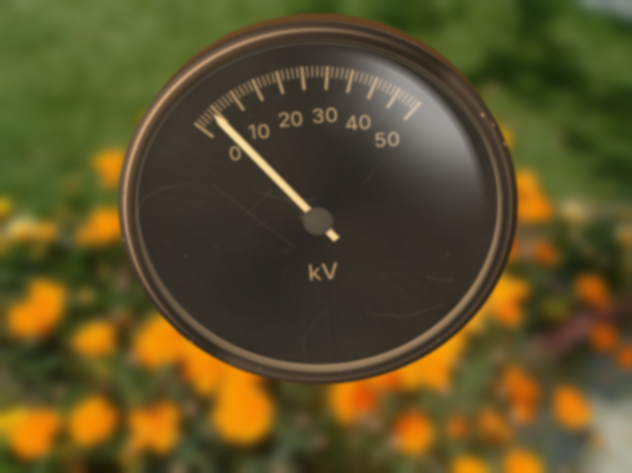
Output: 5 kV
